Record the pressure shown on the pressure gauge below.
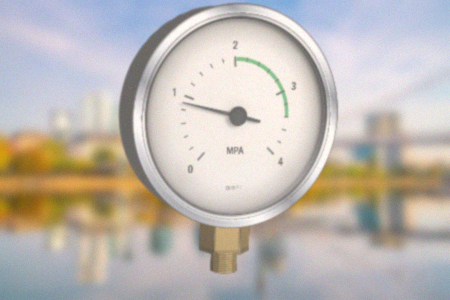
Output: 0.9 MPa
